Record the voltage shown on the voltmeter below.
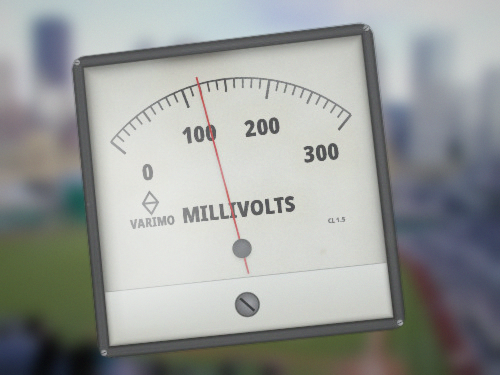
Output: 120 mV
